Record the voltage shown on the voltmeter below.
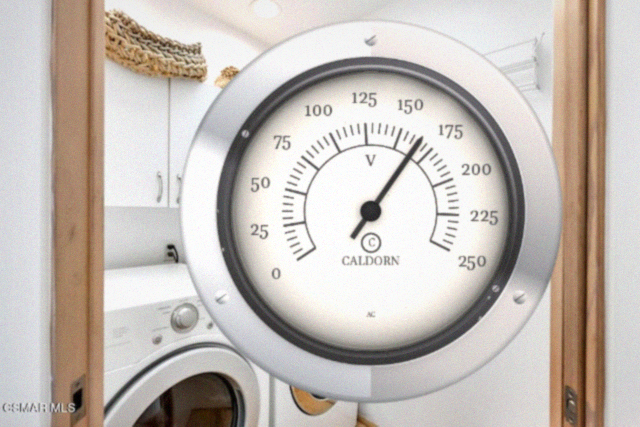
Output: 165 V
